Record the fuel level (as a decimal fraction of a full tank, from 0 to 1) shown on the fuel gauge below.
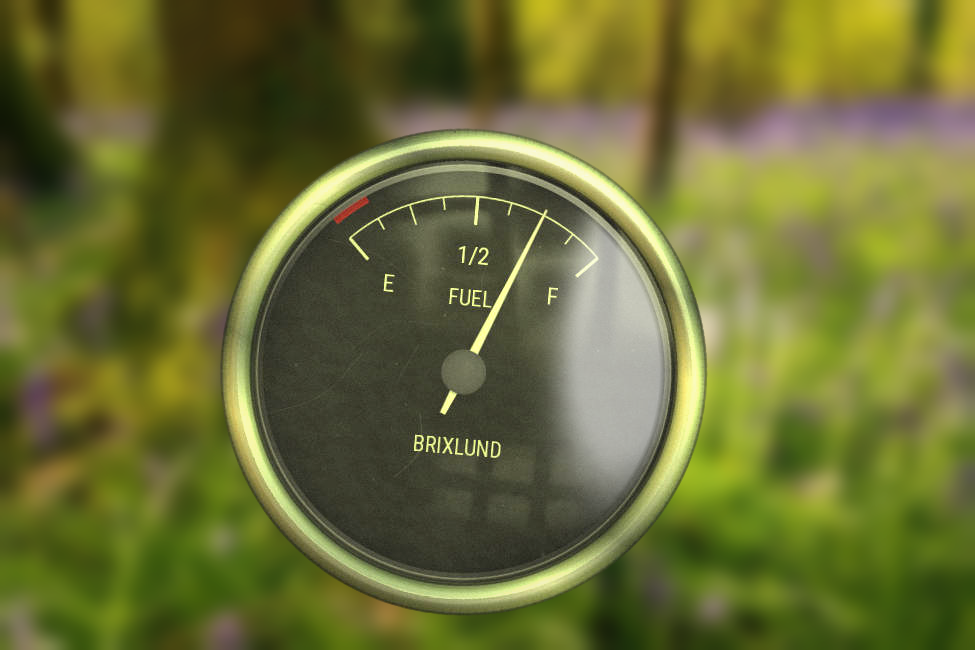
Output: 0.75
